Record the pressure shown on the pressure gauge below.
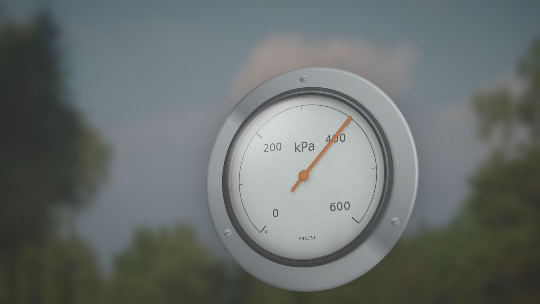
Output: 400 kPa
